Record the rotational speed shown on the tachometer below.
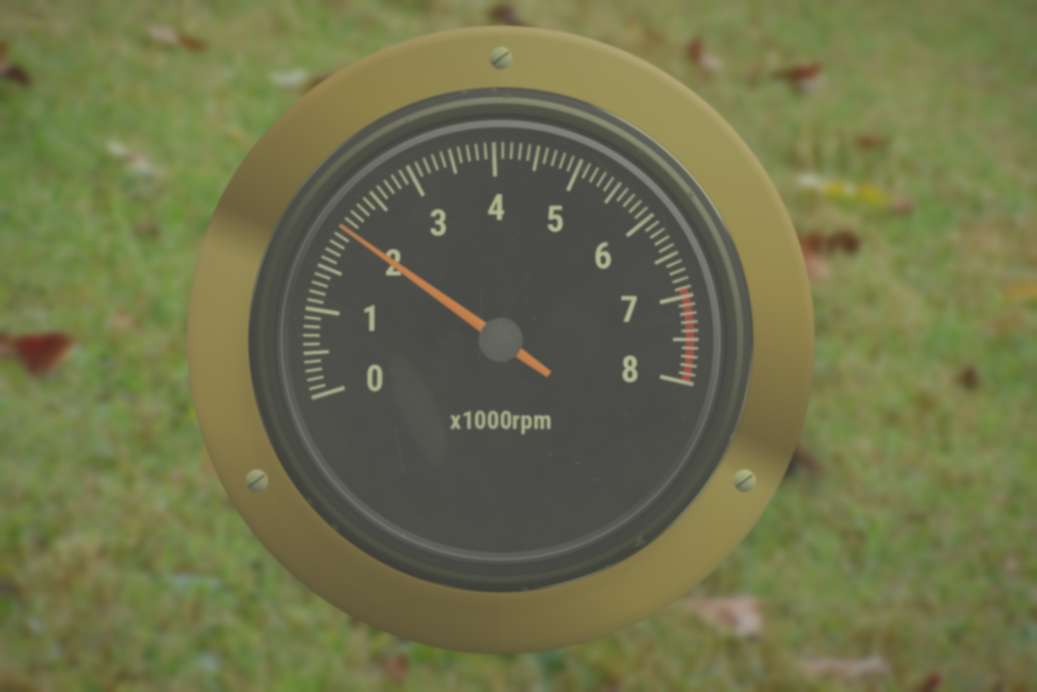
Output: 2000 rpm
